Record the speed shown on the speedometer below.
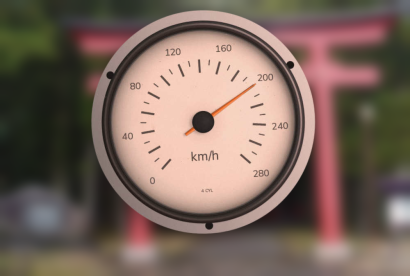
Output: 200 km/h
